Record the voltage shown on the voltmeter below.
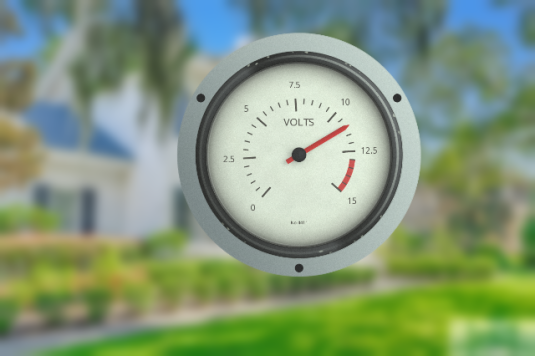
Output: 11 V
